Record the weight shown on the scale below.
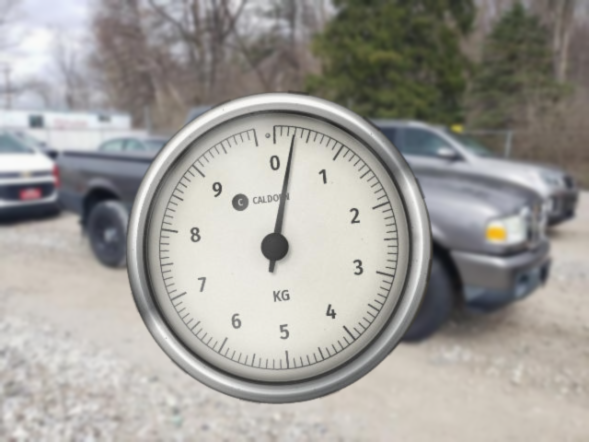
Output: 0.3 kg
